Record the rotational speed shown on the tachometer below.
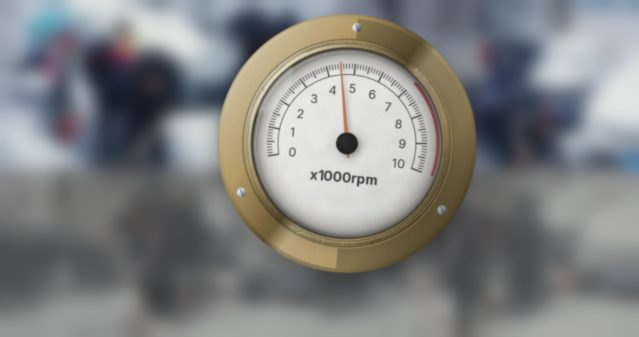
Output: 4500 rpm
